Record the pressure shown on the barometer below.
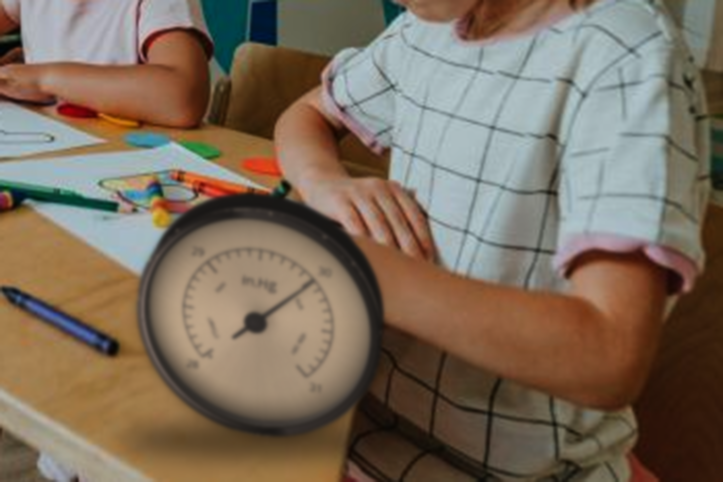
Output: 30 inHg
